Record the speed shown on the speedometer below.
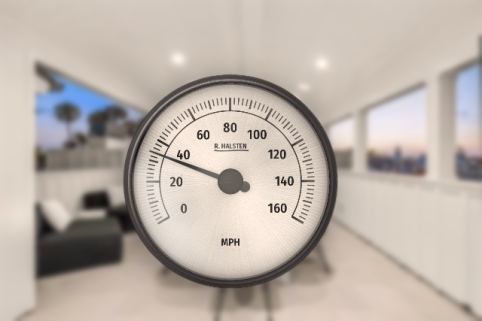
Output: 34 mph
